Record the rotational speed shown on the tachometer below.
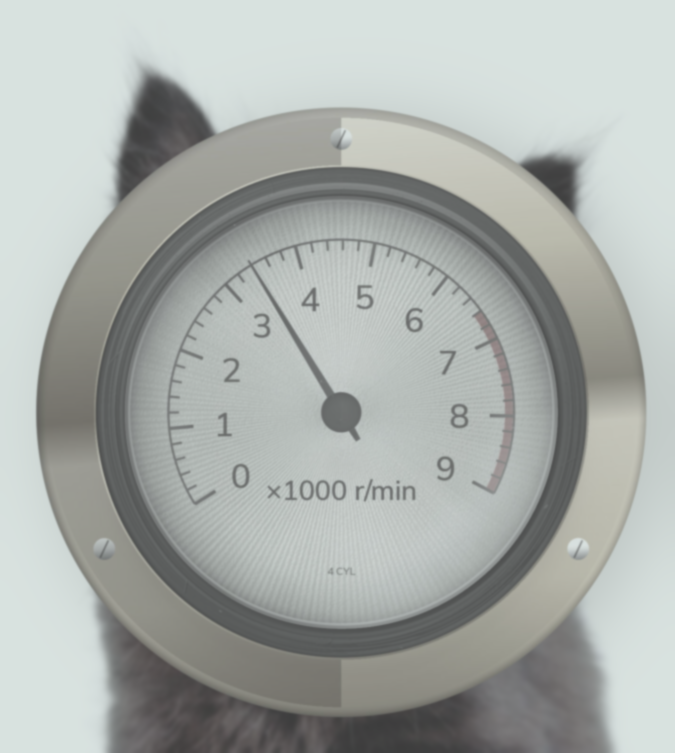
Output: 3400 rpm
